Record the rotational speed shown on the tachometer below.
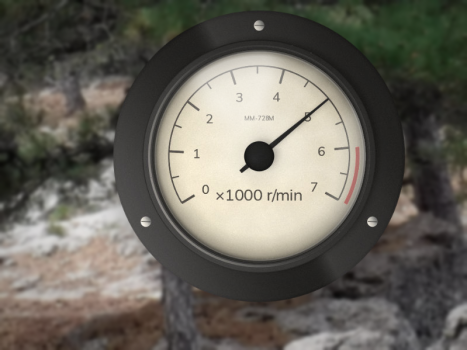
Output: 5000 rpm
